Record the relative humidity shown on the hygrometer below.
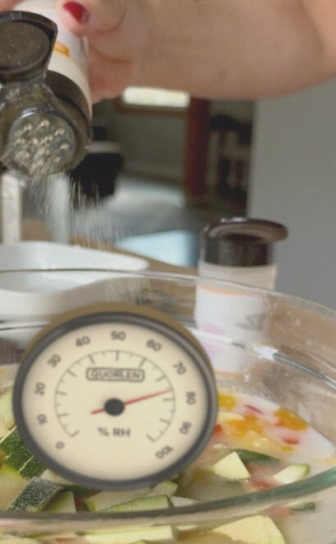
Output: 75 %
